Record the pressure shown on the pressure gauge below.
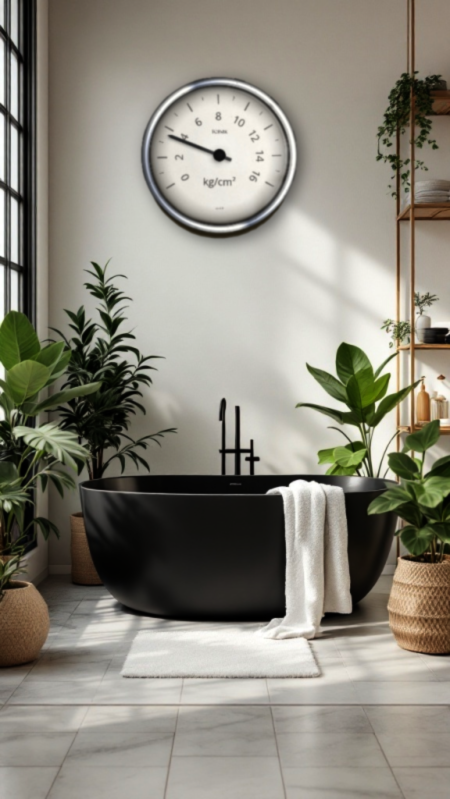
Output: 3.5 kg/cm²
